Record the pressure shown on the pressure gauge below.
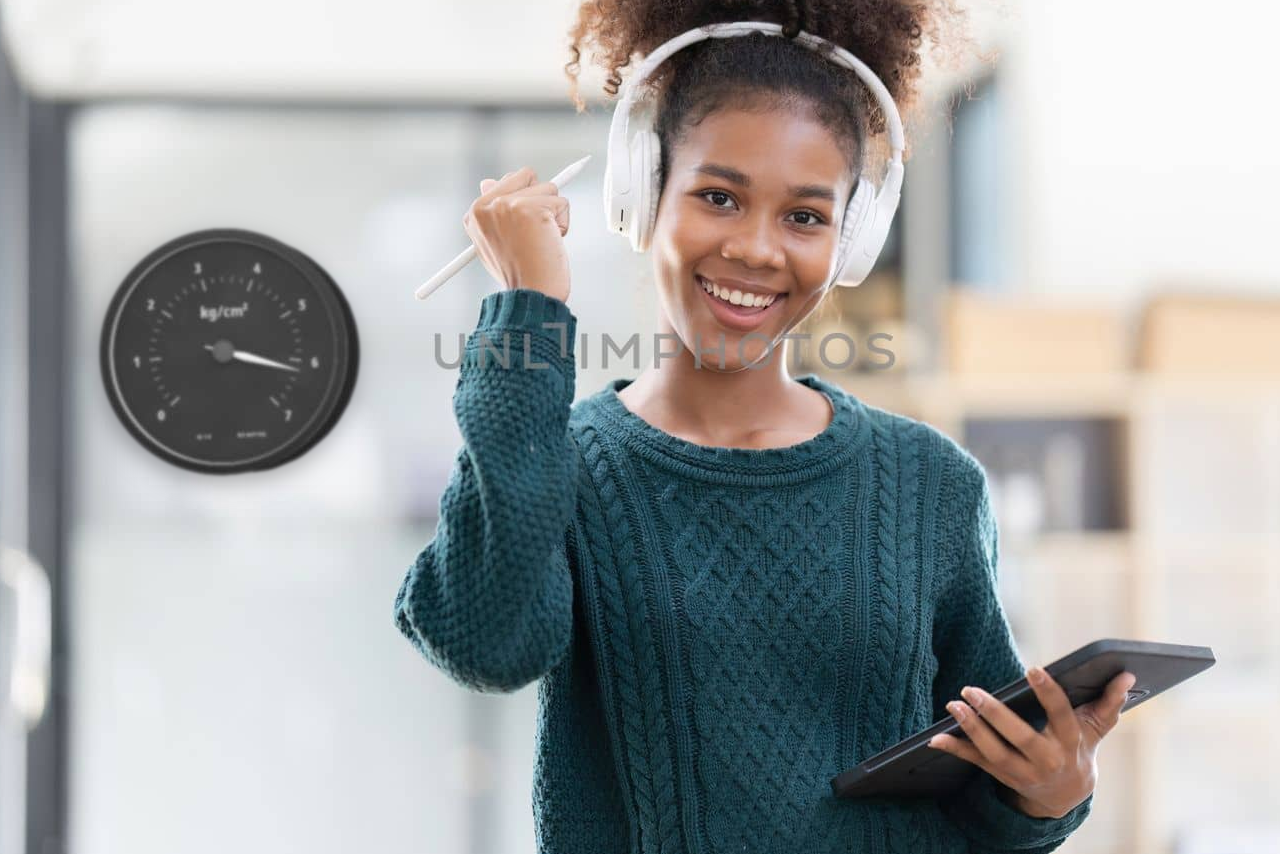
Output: 6.2 kg/cm²
